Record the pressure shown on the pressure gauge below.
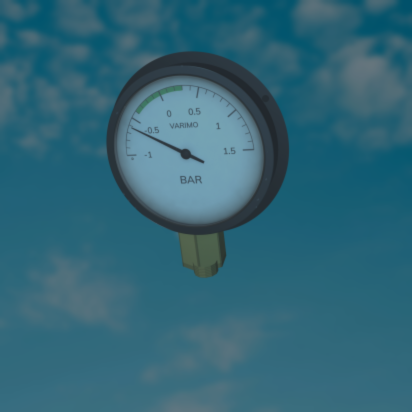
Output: -0.6 bar
